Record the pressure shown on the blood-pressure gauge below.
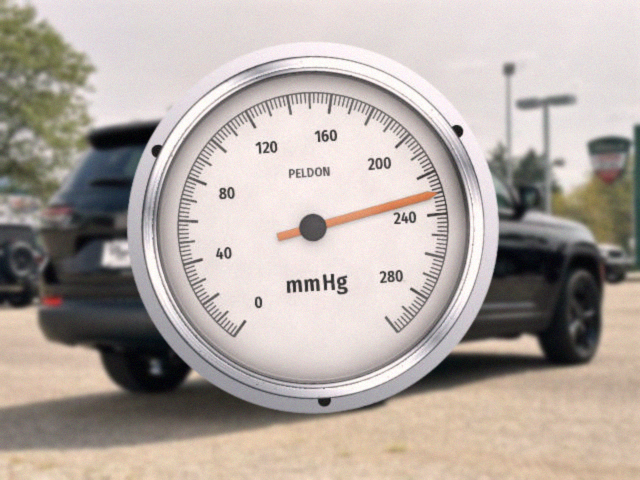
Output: 230 mmHg
